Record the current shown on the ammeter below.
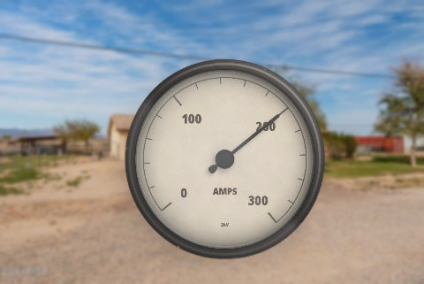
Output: 200 A
